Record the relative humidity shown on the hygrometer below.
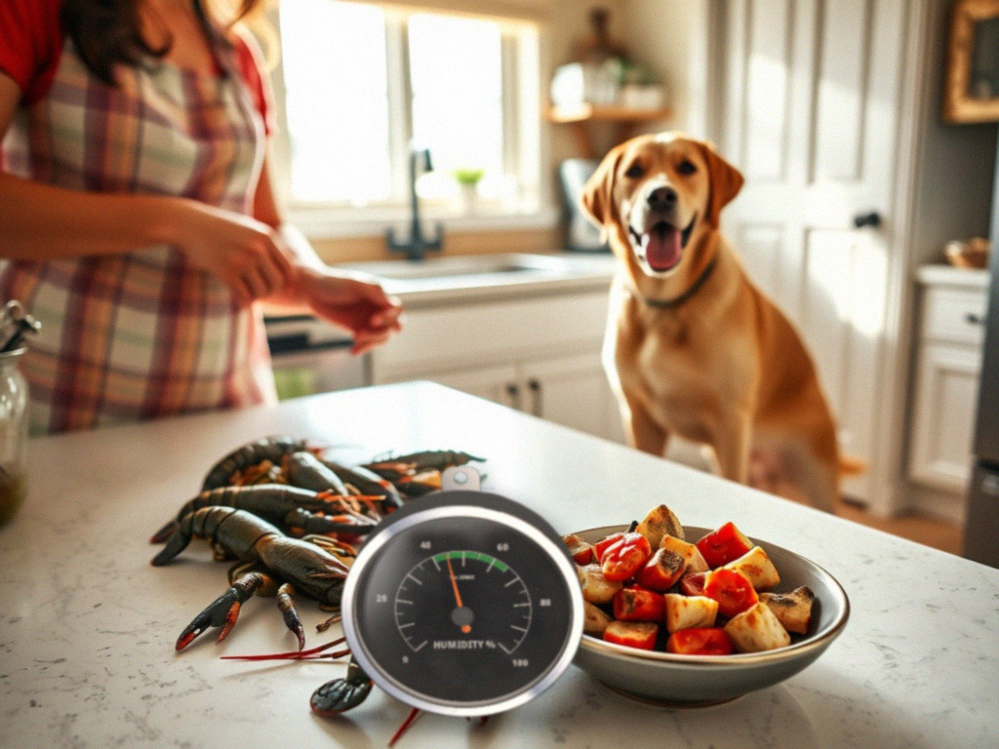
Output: 45 %
